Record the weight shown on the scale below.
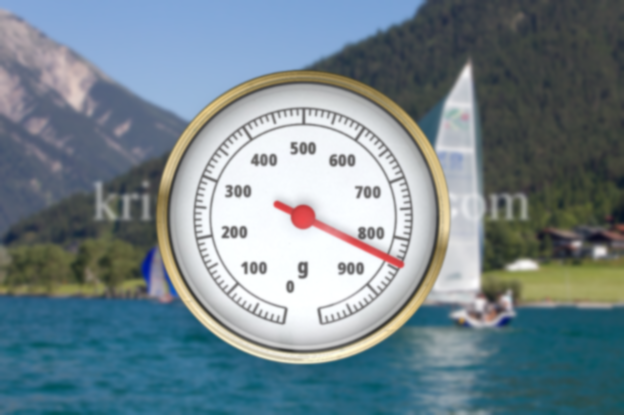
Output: 840 g
